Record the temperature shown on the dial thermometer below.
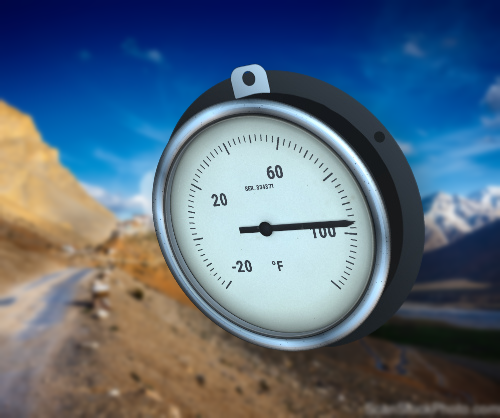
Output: 96 °F
